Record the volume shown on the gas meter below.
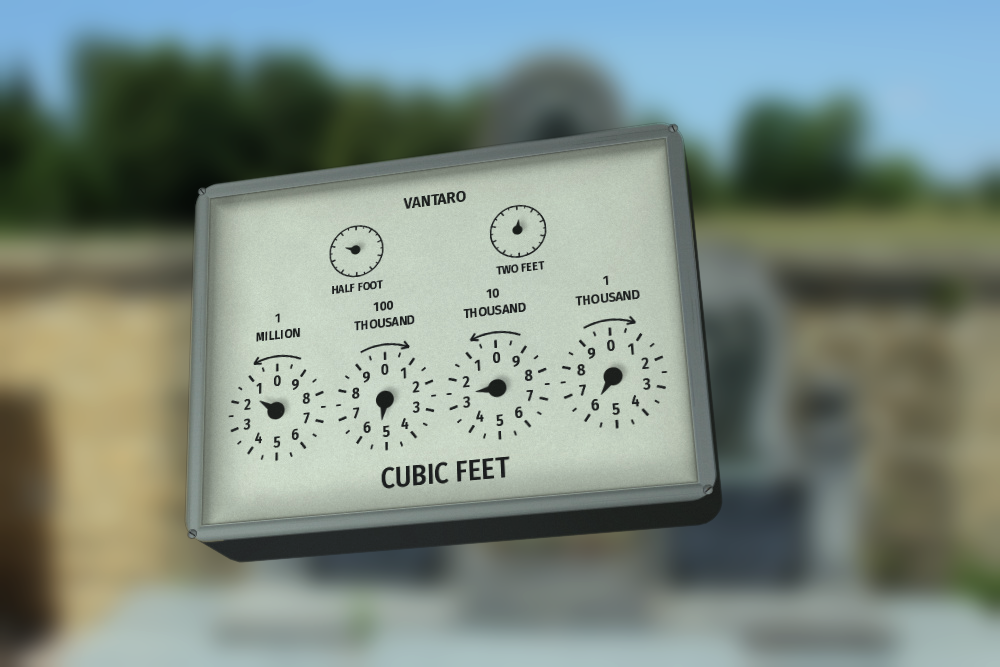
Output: 152600 ft³
